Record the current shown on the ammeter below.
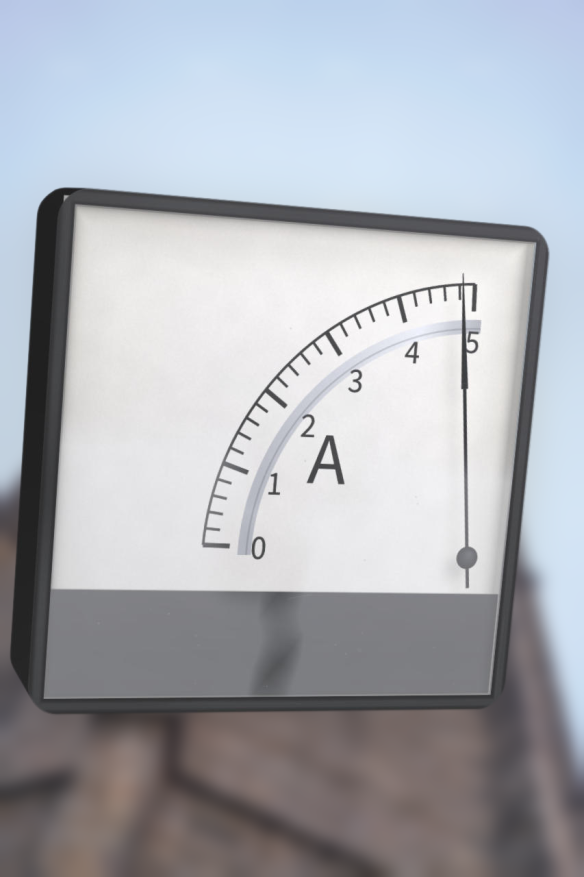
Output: 4.8 A
